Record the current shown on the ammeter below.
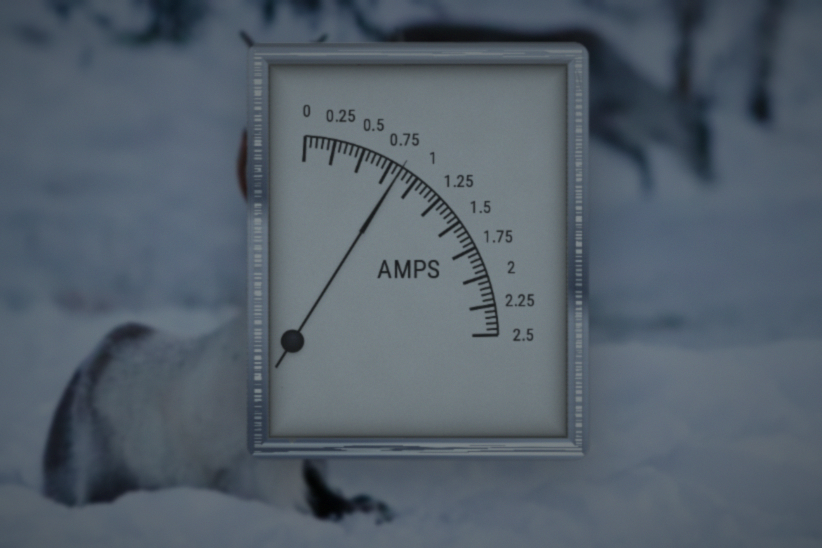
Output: 0.85 A
